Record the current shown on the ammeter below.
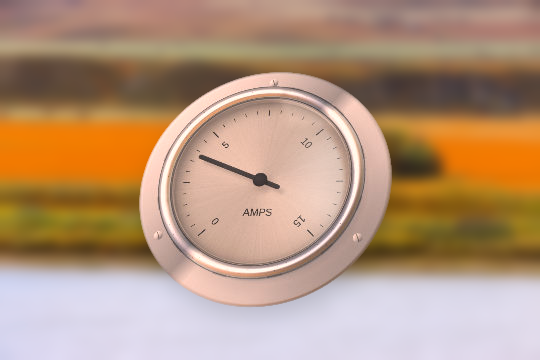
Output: 3.75 A
